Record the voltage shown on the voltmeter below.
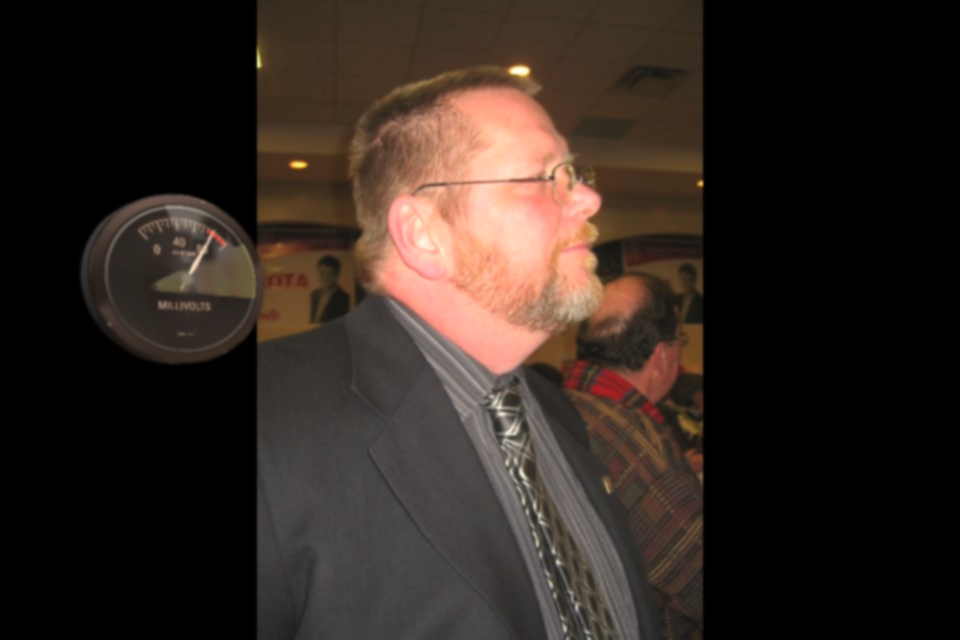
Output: 80 mV
